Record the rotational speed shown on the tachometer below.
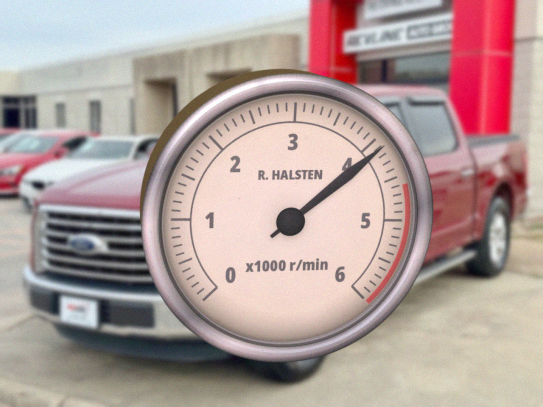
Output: 4100 rpm
